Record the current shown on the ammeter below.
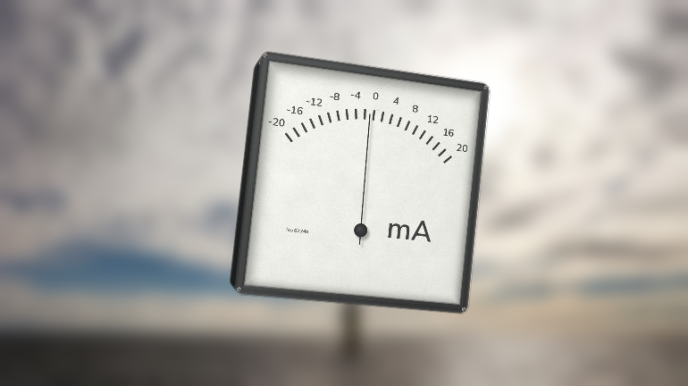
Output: -1 mA
